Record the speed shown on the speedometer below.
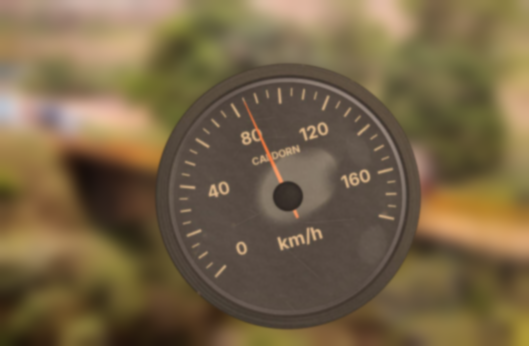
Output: 85 km/h
